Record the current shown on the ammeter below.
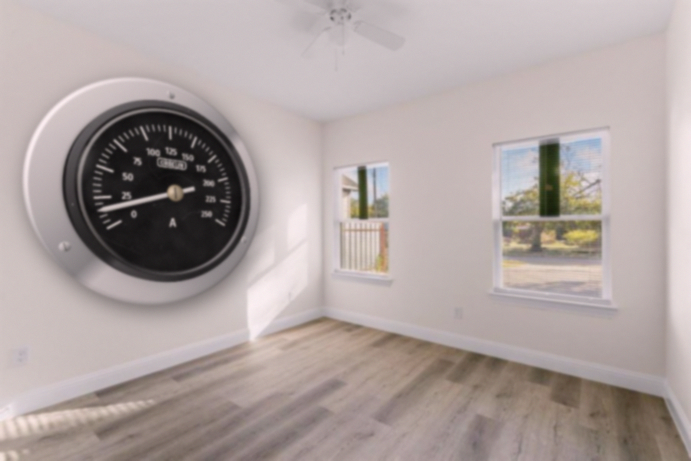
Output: 15 A
